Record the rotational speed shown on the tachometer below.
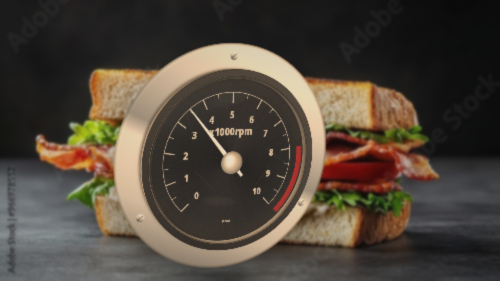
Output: 3500 rpm
